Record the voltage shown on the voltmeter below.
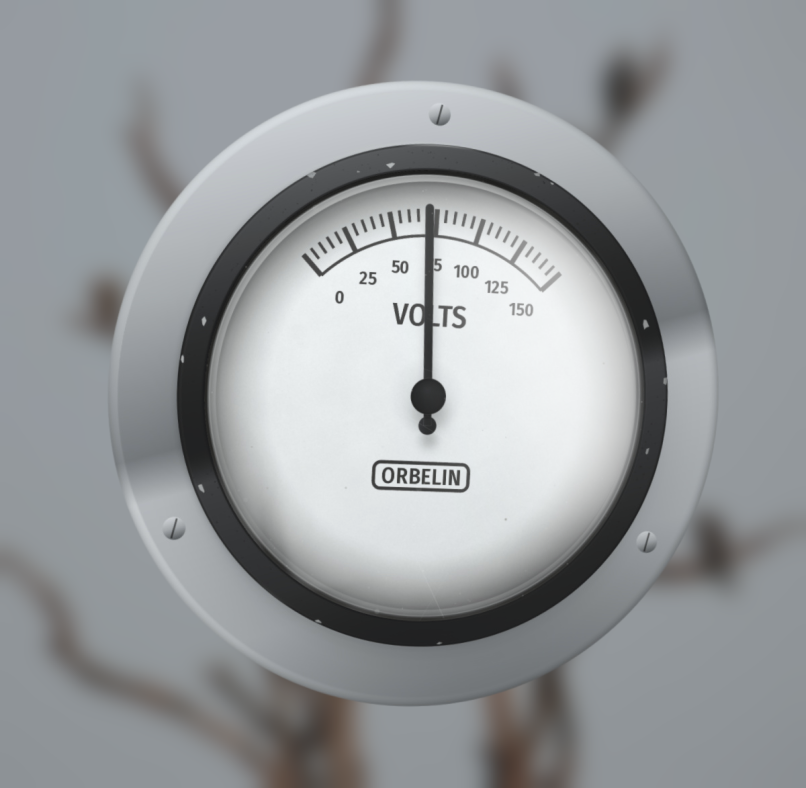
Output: 70 V
